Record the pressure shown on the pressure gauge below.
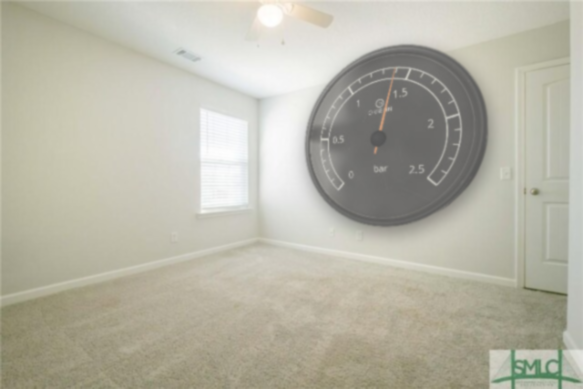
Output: 1.4 bar
